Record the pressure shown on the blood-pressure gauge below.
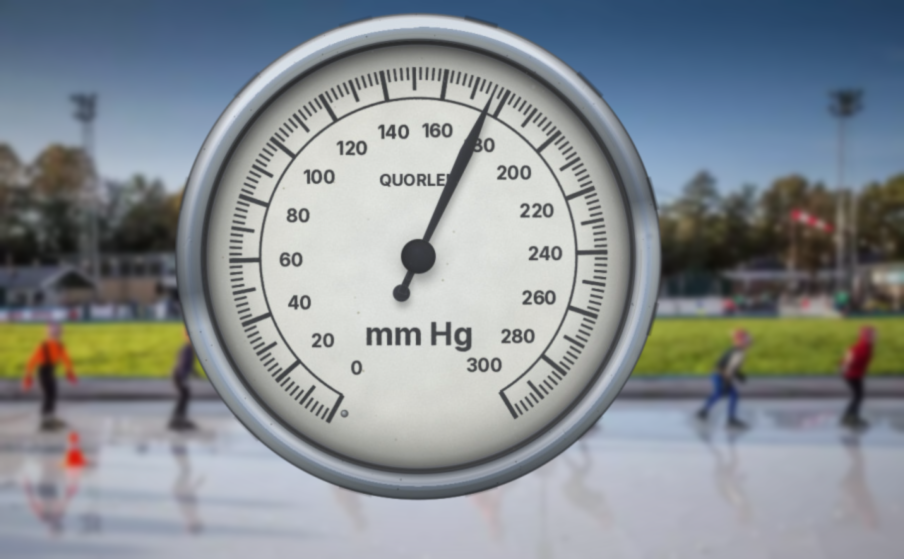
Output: 176 mmHg
